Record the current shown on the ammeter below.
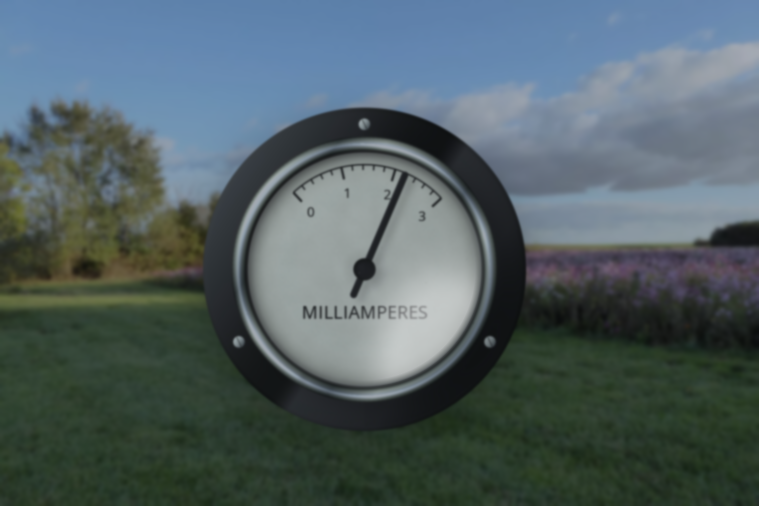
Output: 2.2 mA
